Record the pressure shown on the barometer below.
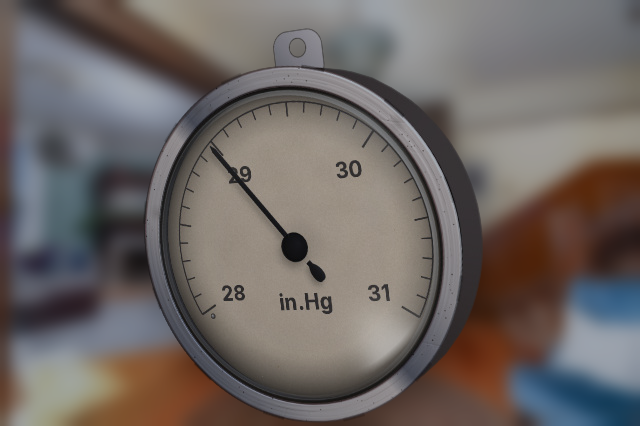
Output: 29 inHg
